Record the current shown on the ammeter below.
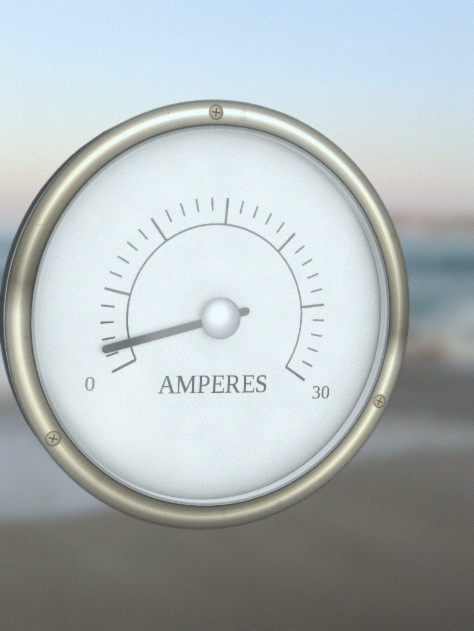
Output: 1.5 A
